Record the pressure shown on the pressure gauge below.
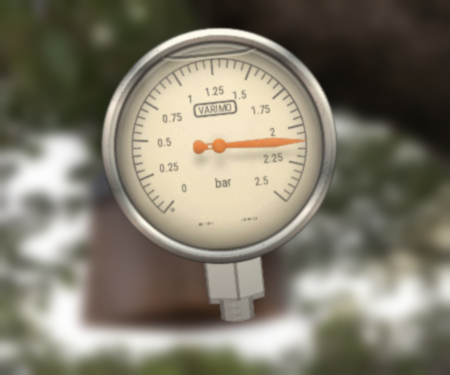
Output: 2.1 bar
